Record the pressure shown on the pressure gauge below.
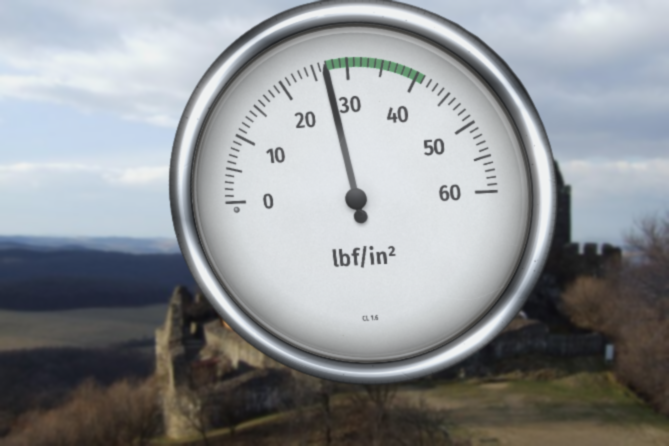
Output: 27 psi
